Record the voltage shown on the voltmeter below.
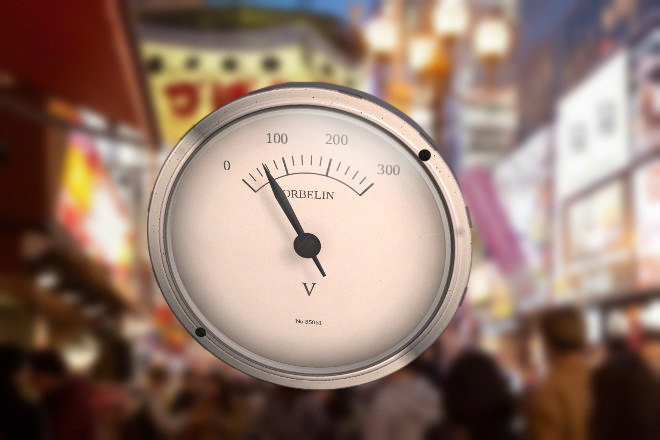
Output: 60 V
